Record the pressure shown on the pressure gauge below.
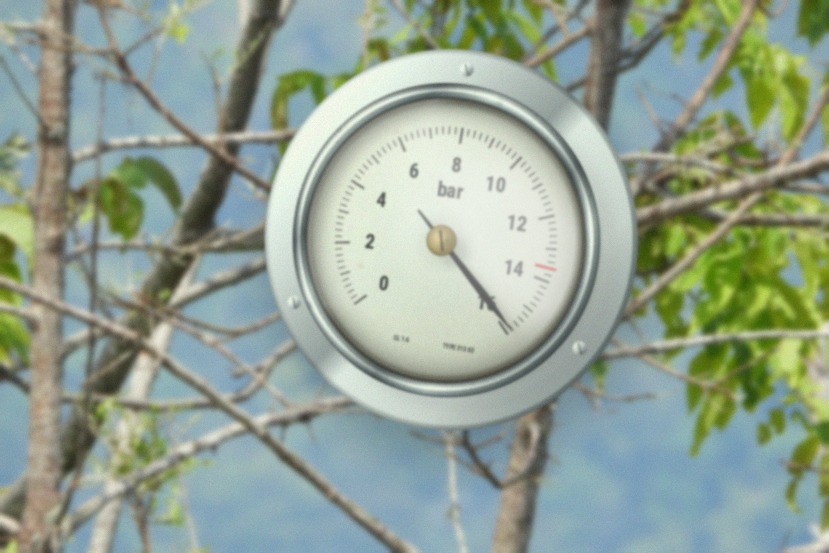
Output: 15.8 bar
